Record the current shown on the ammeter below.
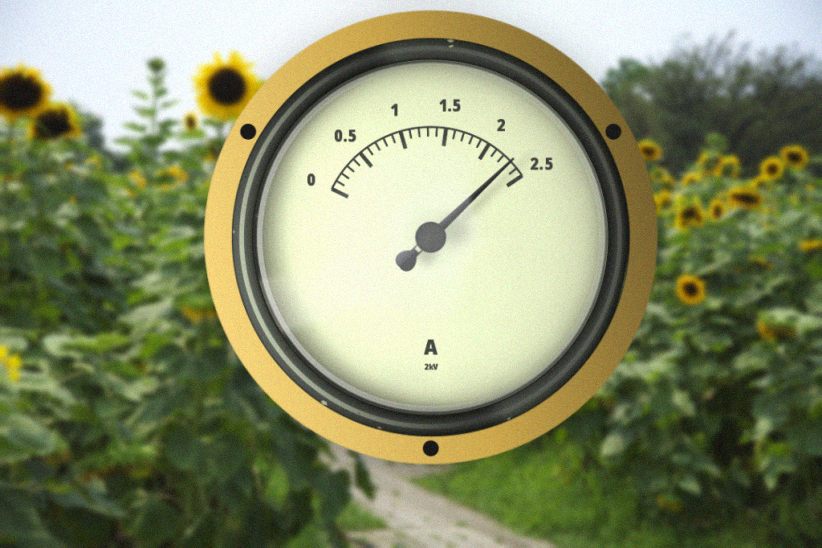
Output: 2.3 A
